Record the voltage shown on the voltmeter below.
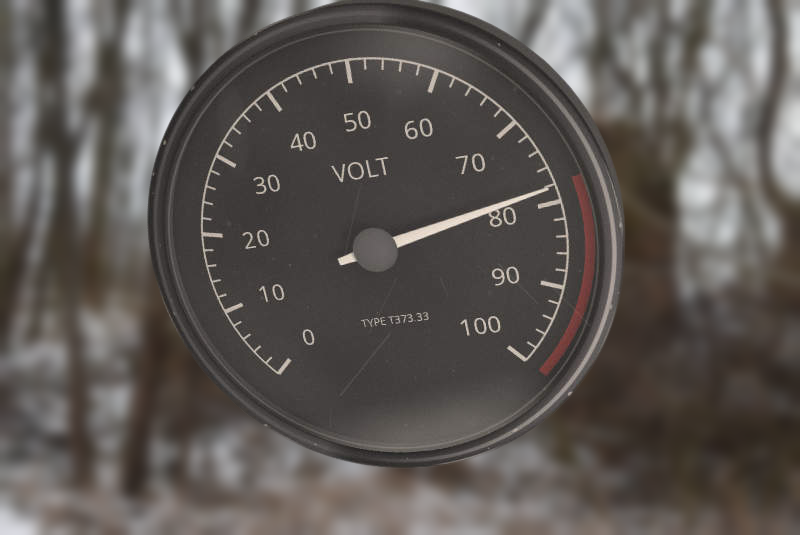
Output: 78 V
